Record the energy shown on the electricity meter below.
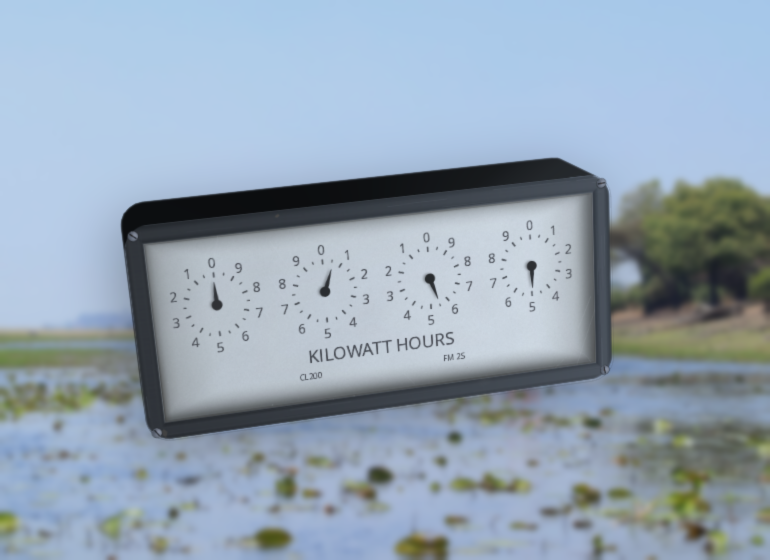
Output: 55 kWh
